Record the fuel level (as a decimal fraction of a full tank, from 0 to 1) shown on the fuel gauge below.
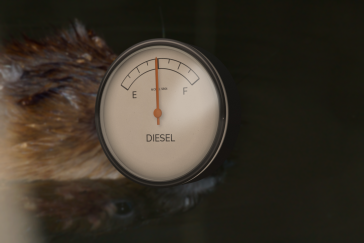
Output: 0.5
